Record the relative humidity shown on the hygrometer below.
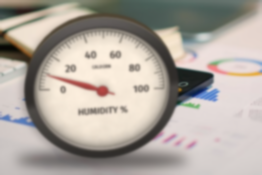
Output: 10 %
